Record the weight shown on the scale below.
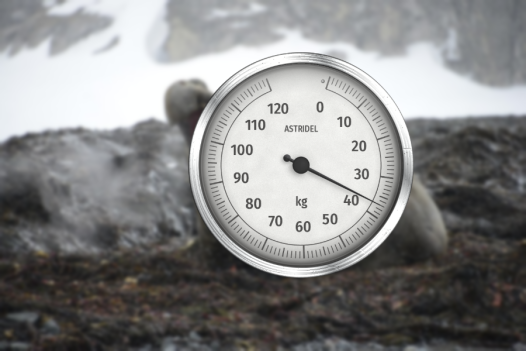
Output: 37 kg
